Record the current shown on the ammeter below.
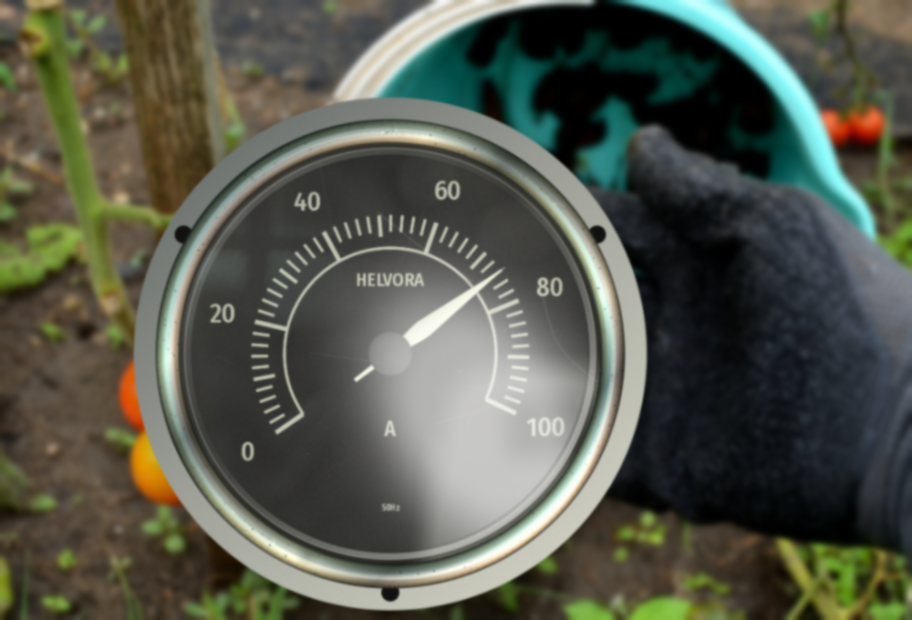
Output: 74 A
